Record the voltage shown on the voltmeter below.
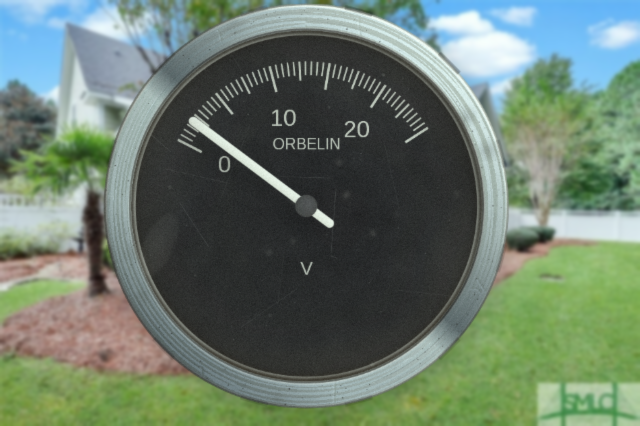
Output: 2 V
